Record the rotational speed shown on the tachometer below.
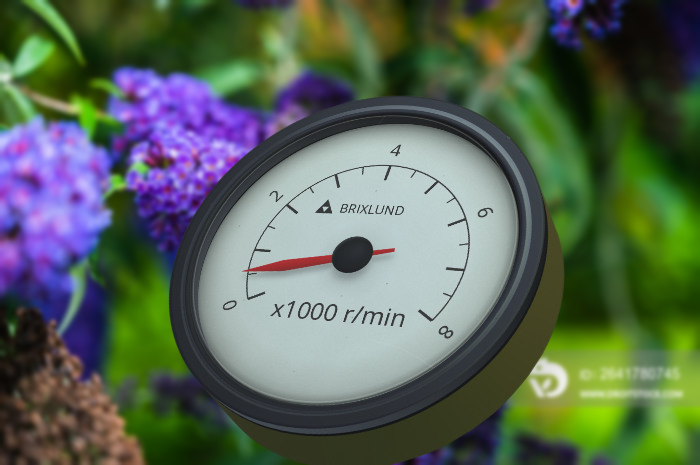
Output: 500 rpm
